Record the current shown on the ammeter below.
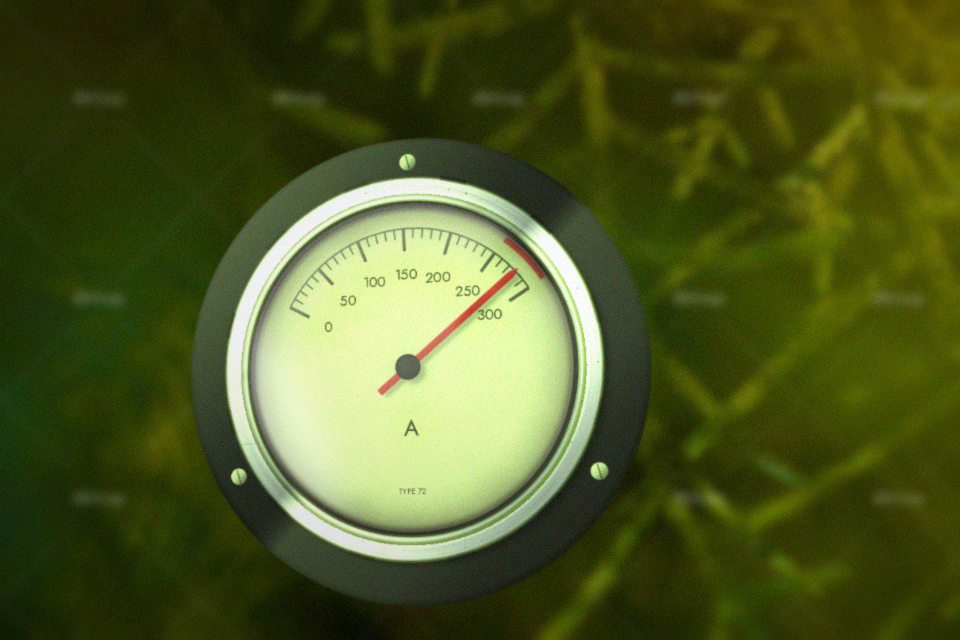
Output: 280 A
